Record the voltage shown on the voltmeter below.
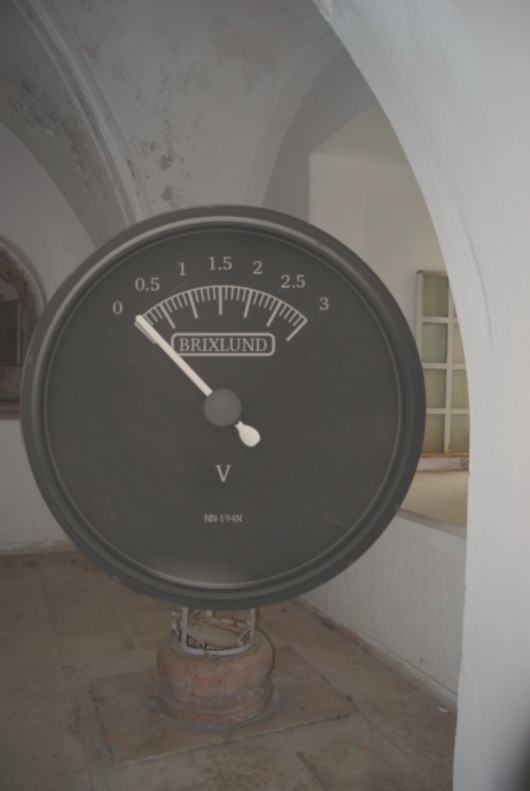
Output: 0.1 V
